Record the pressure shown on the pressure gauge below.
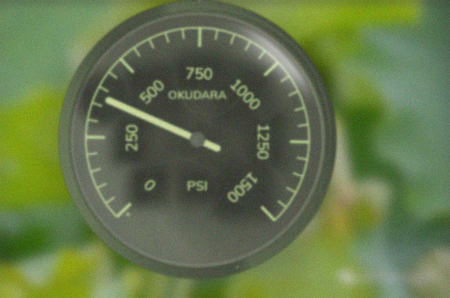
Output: 375 psi
